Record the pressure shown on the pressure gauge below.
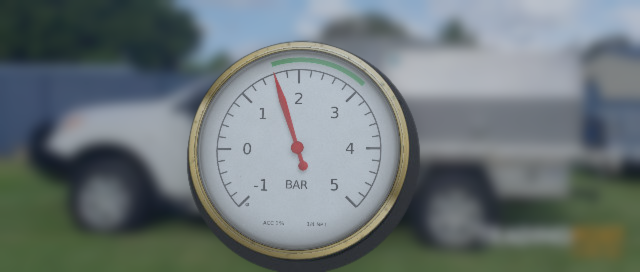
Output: 1.6 bar
